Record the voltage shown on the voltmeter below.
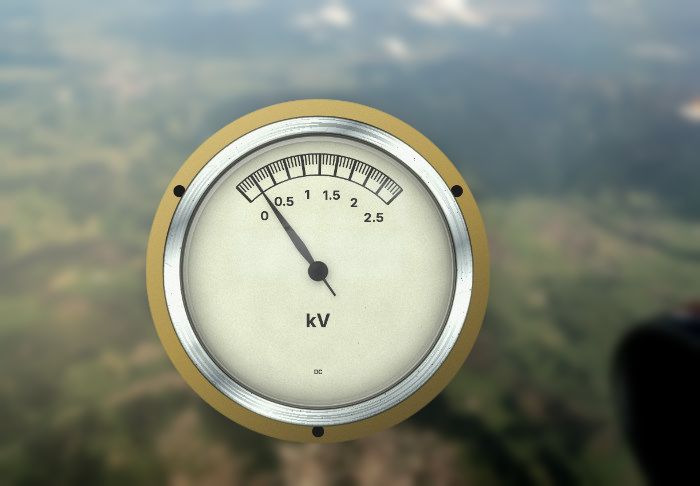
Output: 0.25 kV
